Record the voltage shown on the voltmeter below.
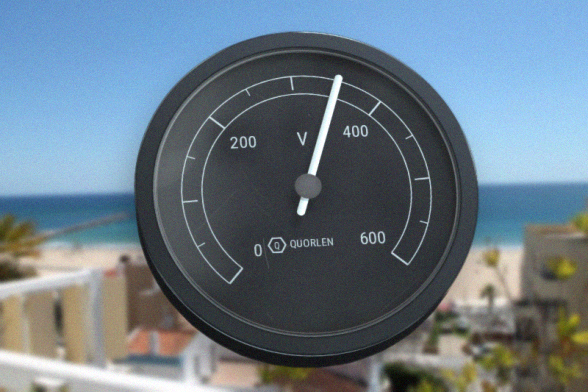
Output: 350 V
